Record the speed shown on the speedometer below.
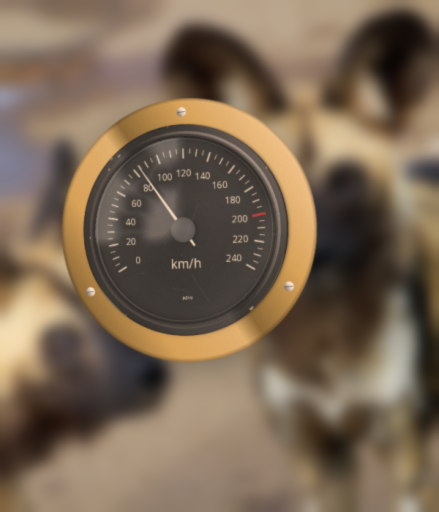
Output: 85 km/h
